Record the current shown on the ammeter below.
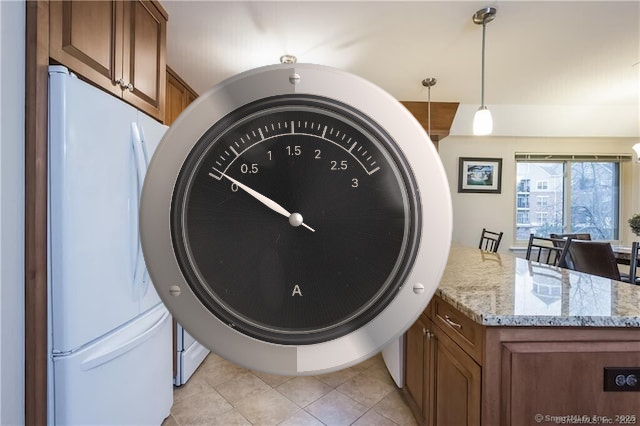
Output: 0.1 A
